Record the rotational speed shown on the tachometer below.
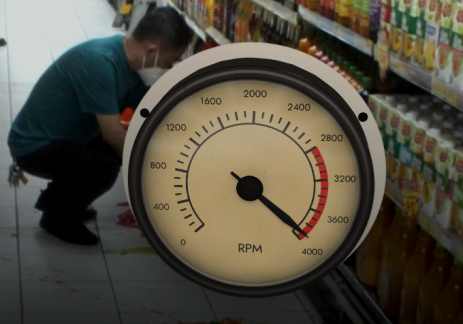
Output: 3900 rpm
